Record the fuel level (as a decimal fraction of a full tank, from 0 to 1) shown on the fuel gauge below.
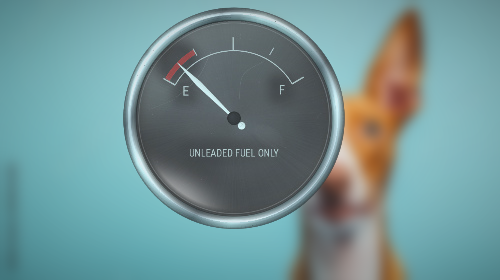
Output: 0.125
